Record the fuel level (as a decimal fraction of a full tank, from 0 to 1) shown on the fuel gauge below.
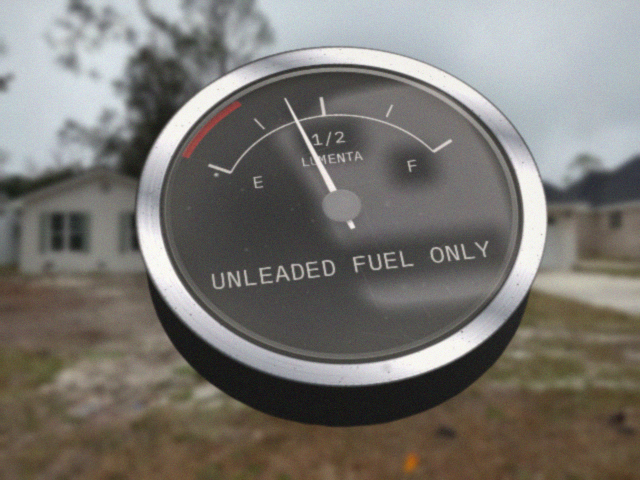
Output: 0.375
